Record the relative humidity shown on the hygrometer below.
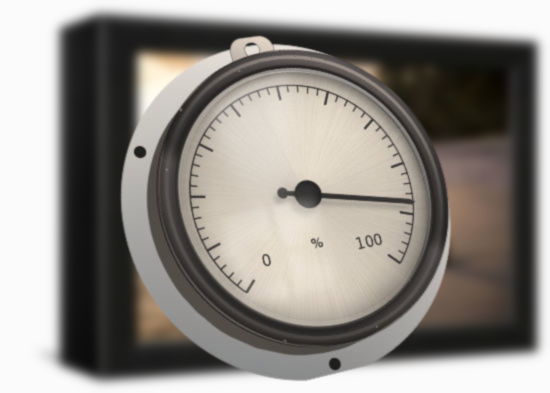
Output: 88 %
